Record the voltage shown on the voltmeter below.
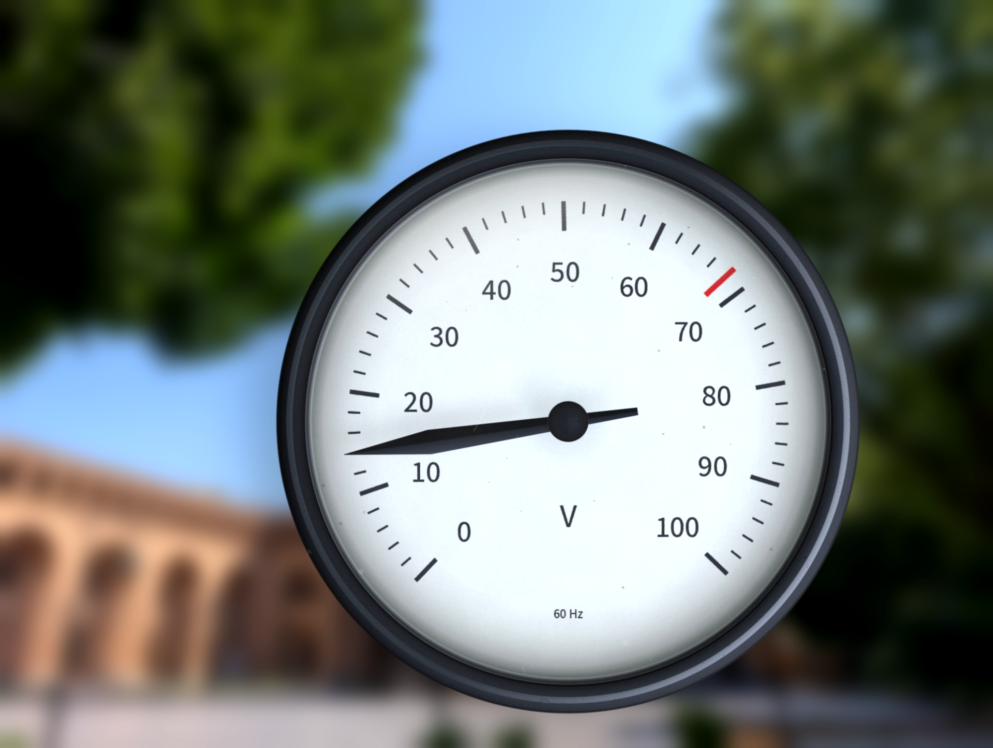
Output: 14 V
